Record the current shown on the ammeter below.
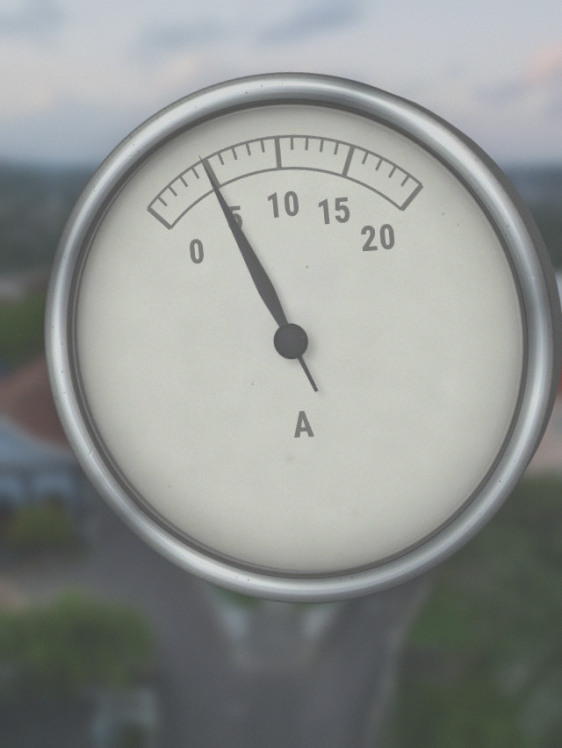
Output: 5 A
